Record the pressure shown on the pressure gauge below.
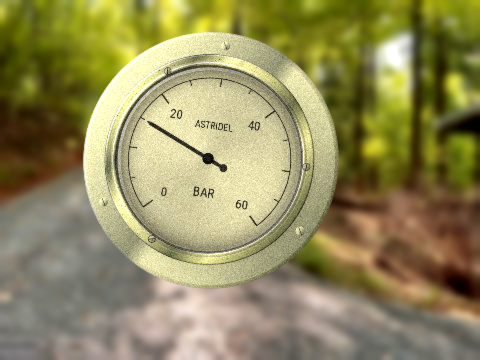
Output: 15 bar
